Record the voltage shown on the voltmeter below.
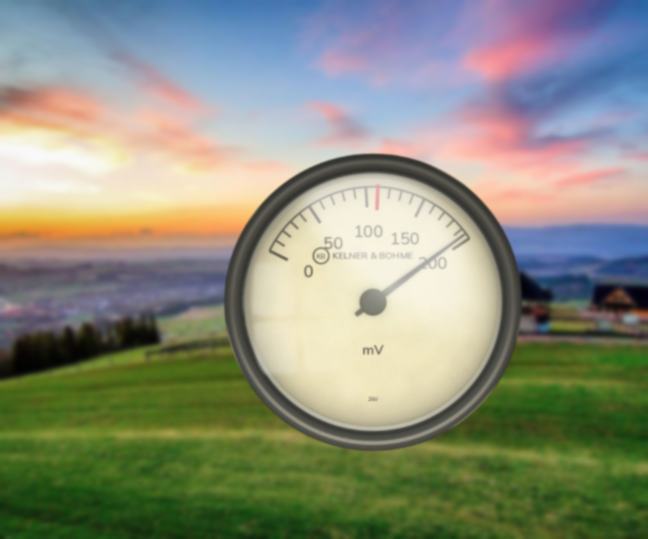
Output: 195 mV
